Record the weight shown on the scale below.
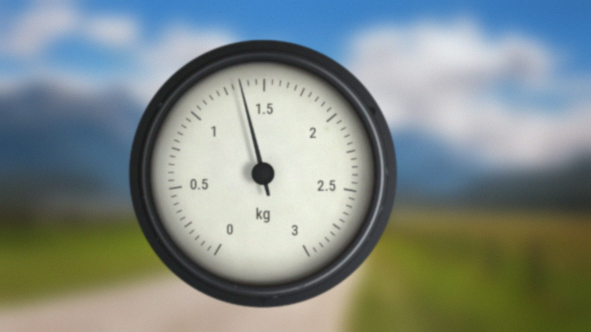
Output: 1.35 kg
